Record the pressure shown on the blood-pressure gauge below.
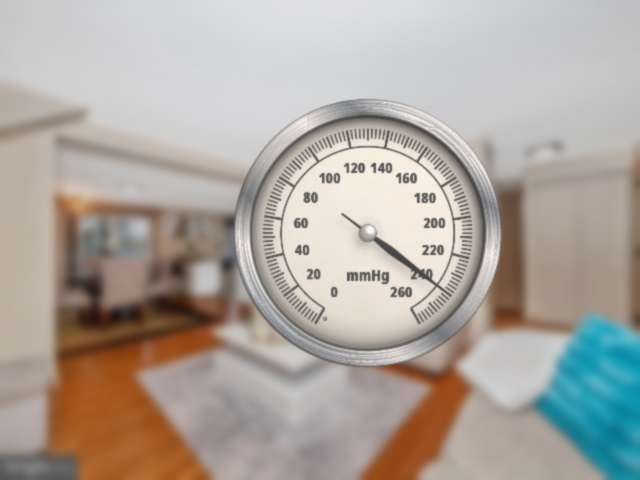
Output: 240 mmHg
